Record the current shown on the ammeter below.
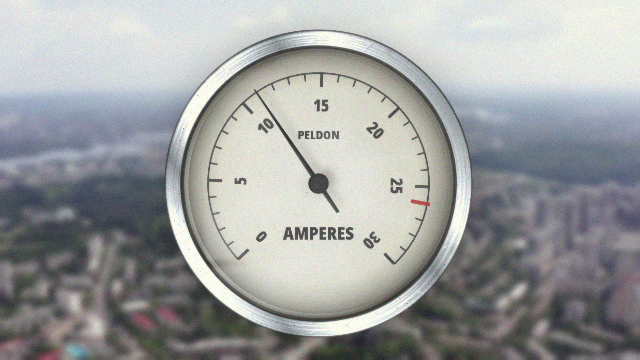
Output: 11 A
